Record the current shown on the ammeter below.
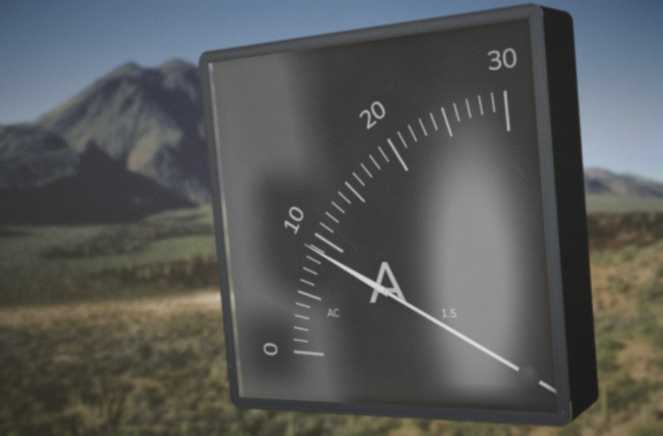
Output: 9 A
